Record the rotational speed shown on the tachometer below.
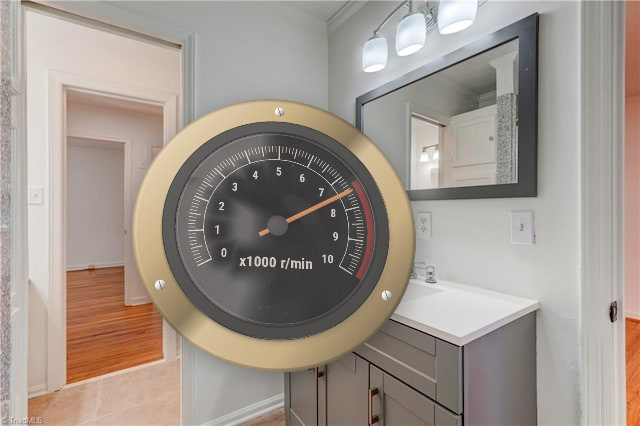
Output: 7500 rpm
